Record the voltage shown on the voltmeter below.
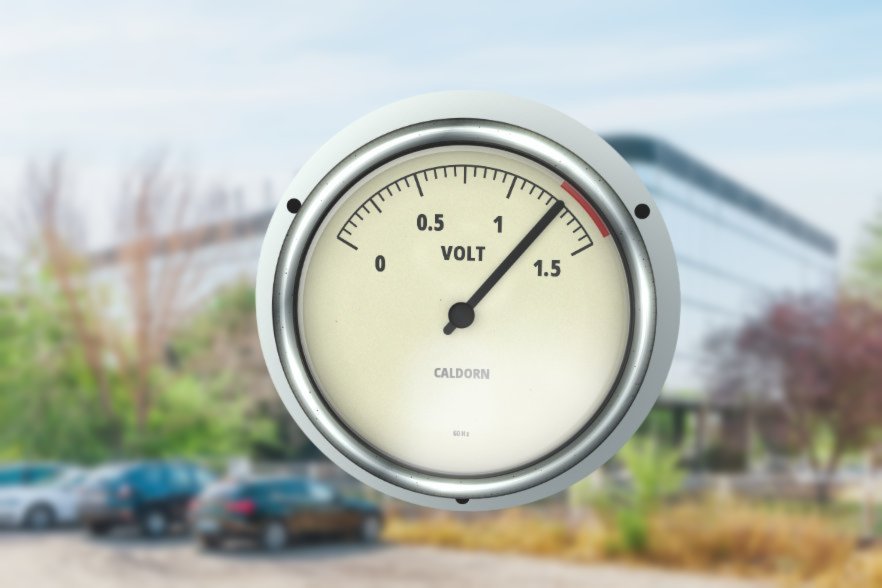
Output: 1.25 V
